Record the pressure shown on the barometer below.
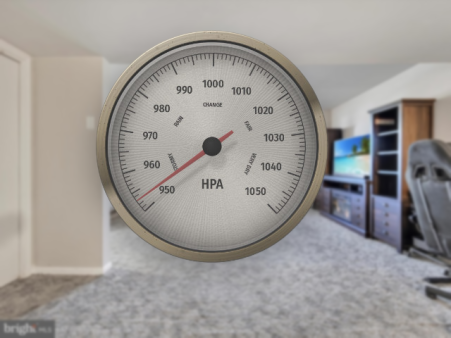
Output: 953 hPa
